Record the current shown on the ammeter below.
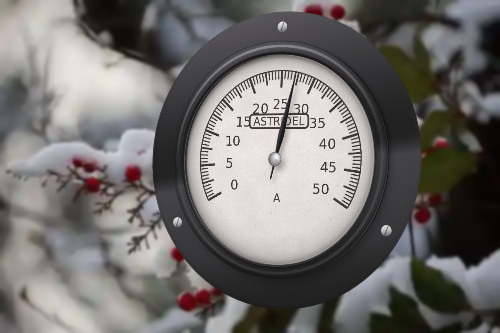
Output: 27.5 A
